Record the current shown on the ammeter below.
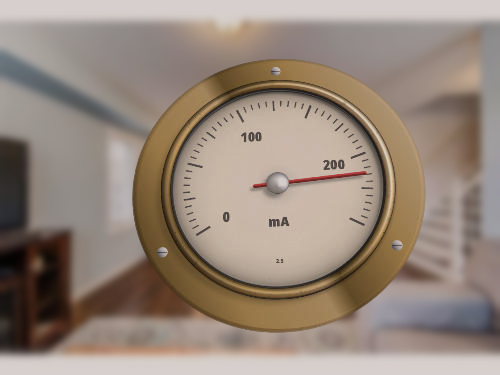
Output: 215 mA
